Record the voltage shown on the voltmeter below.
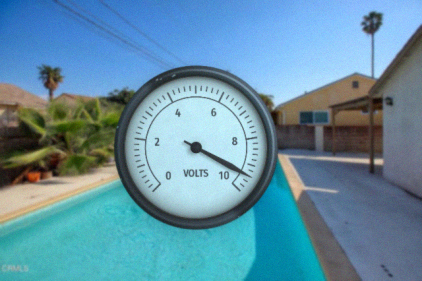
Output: 9.4 V
